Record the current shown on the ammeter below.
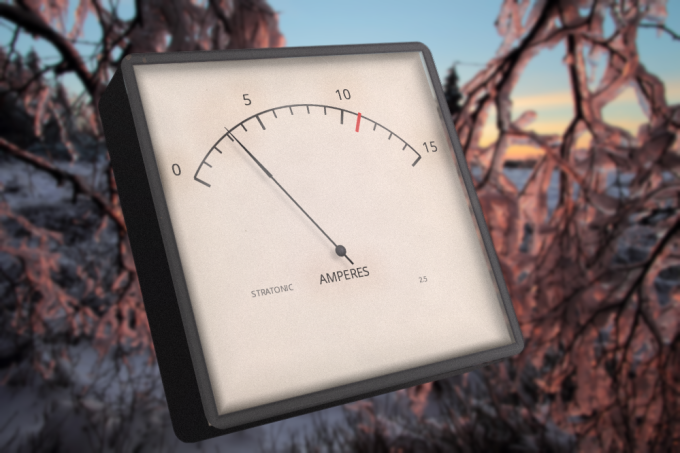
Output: 3 A
